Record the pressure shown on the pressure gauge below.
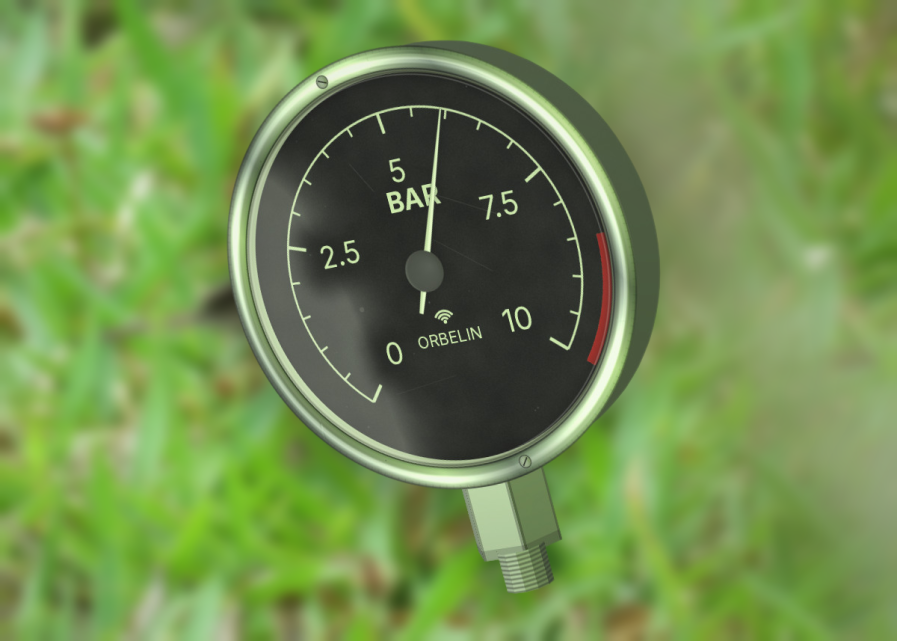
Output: 6 bar
